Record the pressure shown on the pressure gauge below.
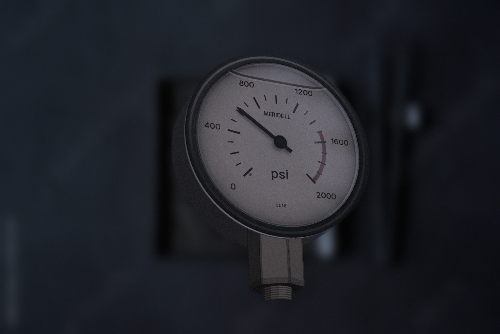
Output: 600 psi
